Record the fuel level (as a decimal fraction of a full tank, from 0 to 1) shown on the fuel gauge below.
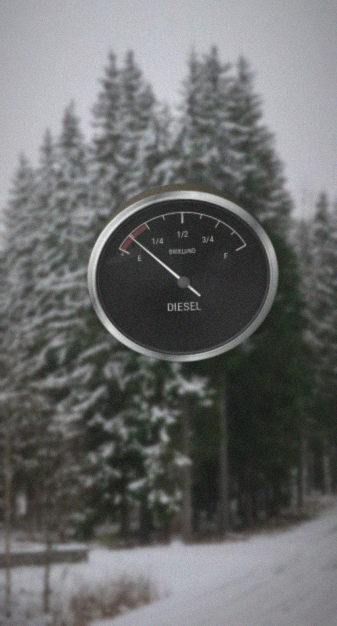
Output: 0.125
